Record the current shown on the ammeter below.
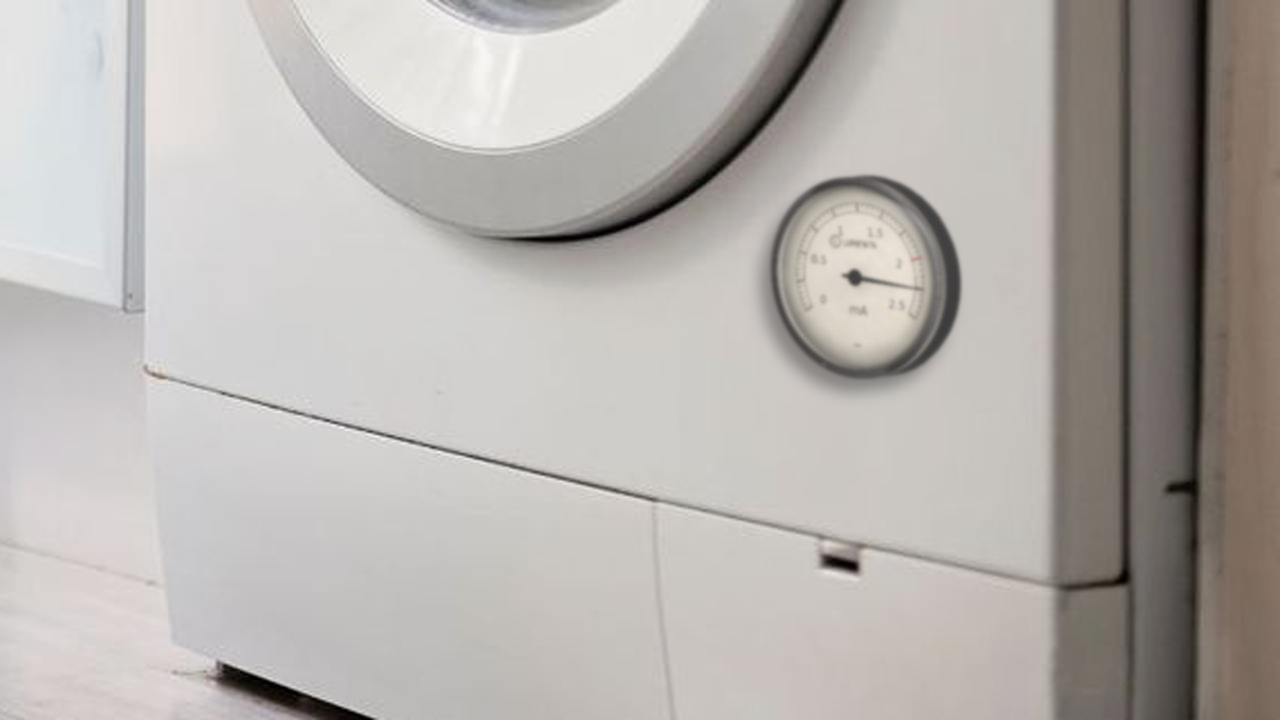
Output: 2.25 mA
